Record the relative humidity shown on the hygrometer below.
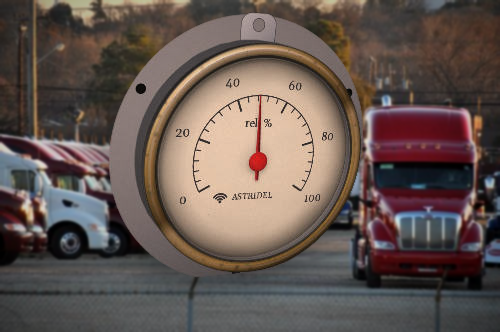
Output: 48 %
